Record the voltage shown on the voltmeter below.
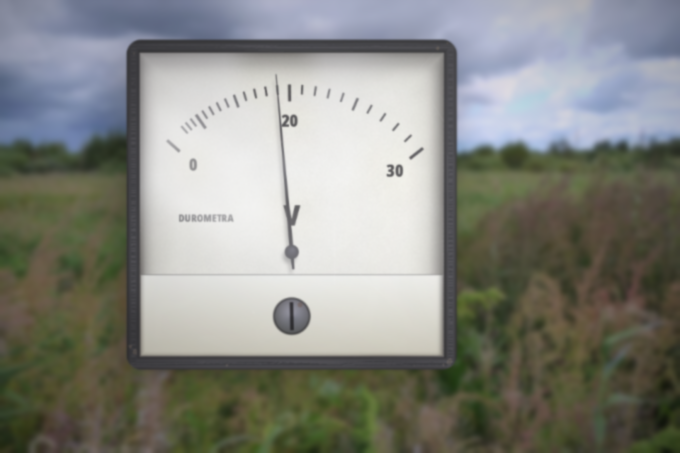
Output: 19 V
